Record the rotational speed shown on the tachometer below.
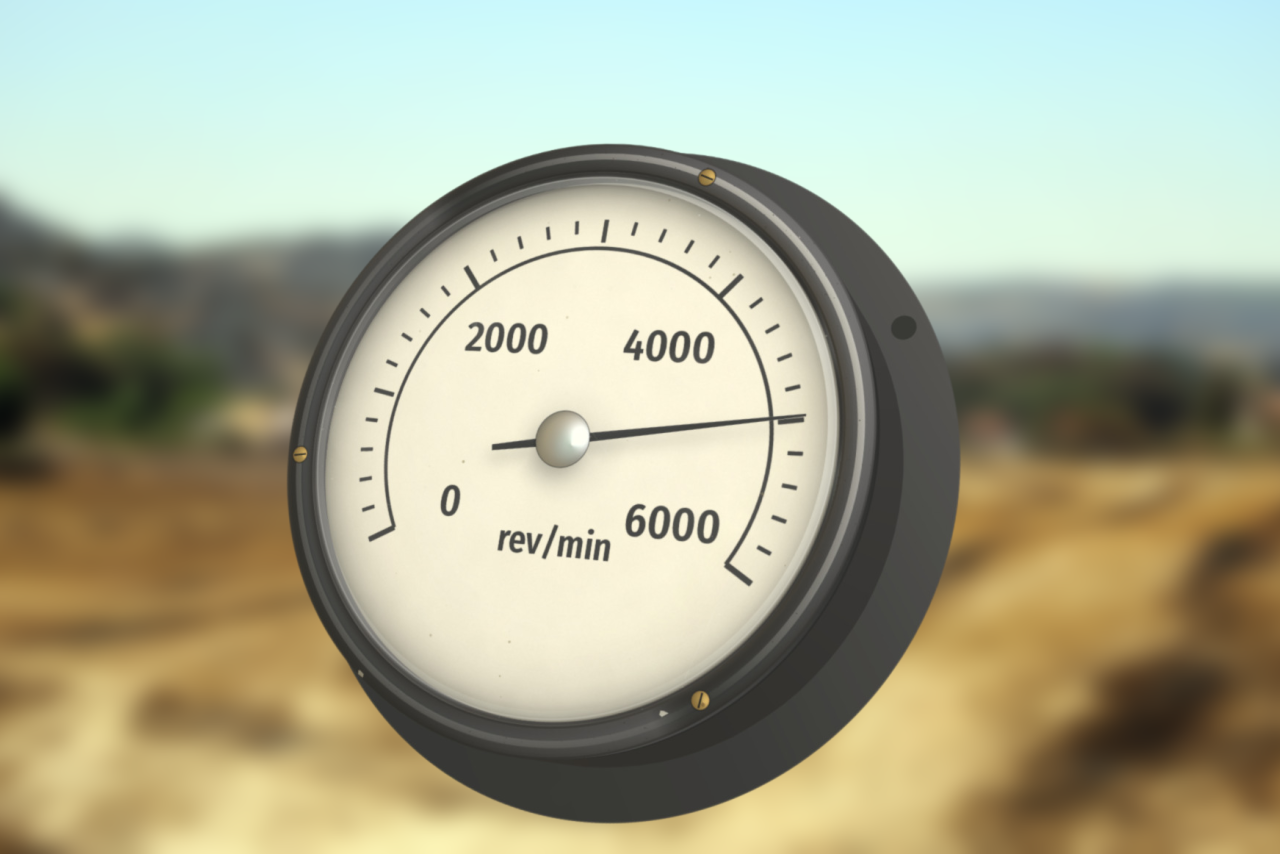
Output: 5000 rpm
